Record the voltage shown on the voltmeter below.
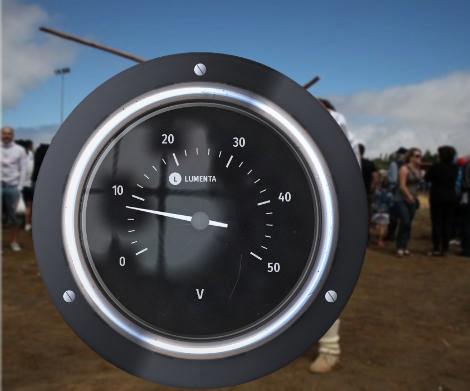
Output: 8 V
